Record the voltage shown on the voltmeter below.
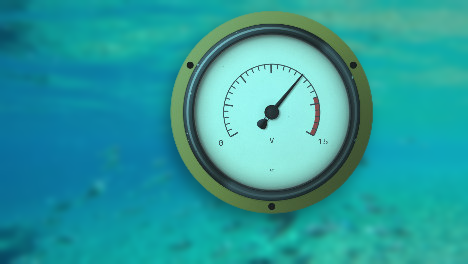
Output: 10 V
